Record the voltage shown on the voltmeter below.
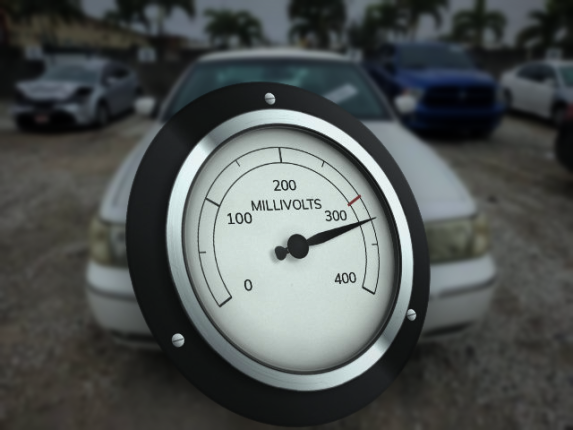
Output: 325 mV
